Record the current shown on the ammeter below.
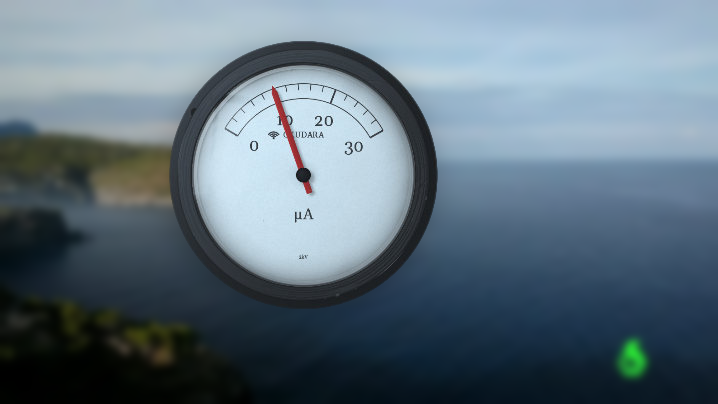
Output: 10 µA
